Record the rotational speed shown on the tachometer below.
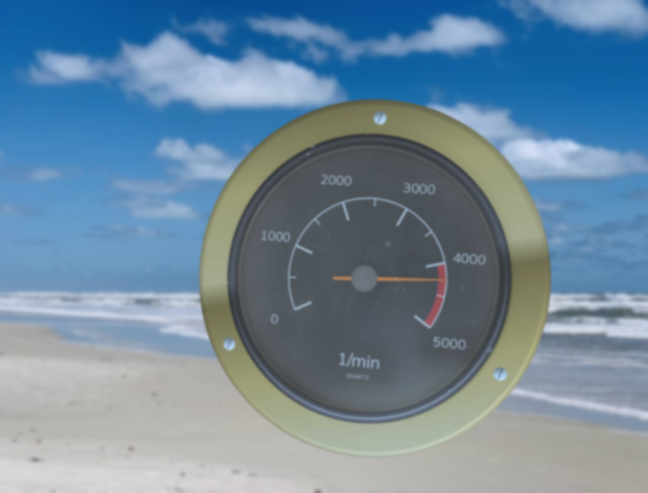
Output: 4250 rpm
